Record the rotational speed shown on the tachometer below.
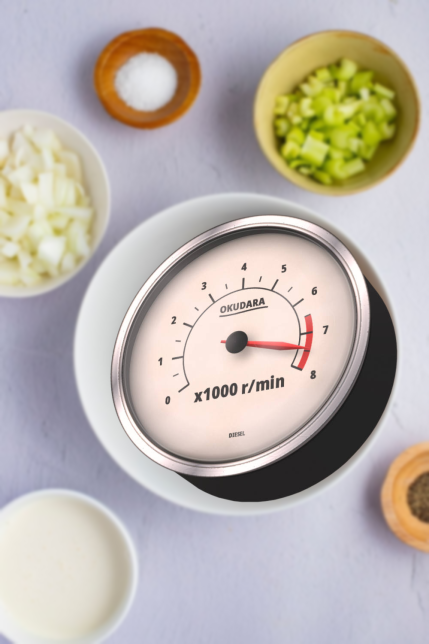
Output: 7500 rpm
